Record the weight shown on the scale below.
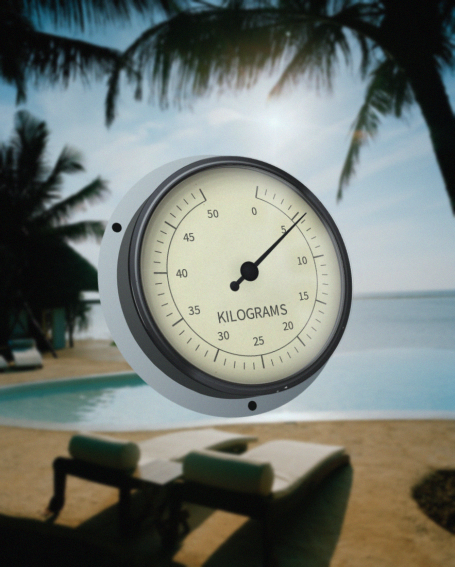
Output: 5.5 kg
